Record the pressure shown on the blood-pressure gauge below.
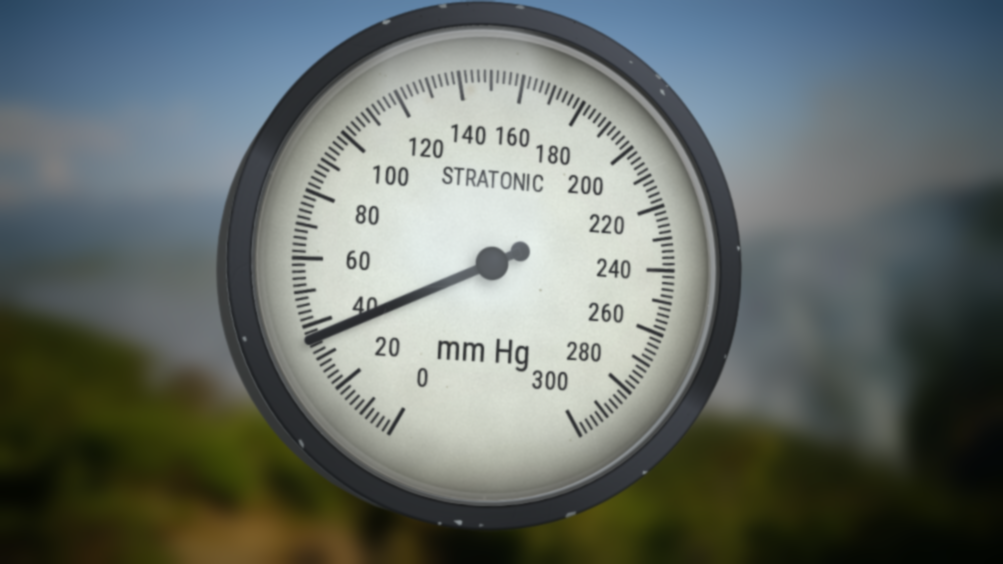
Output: 36 mmHg
